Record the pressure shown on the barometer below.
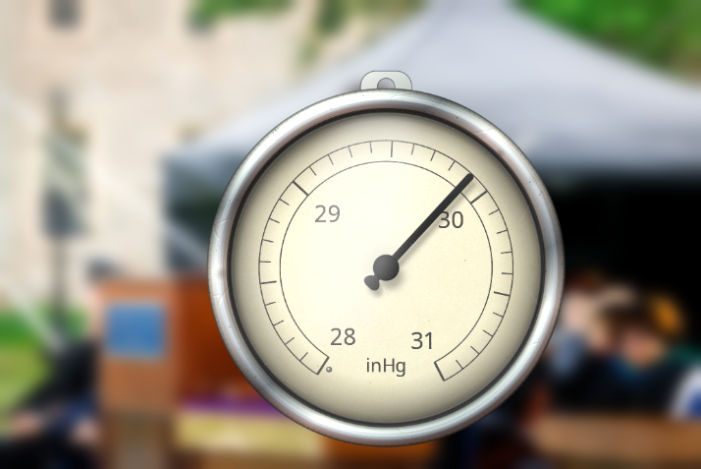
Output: 29.9 inHg
